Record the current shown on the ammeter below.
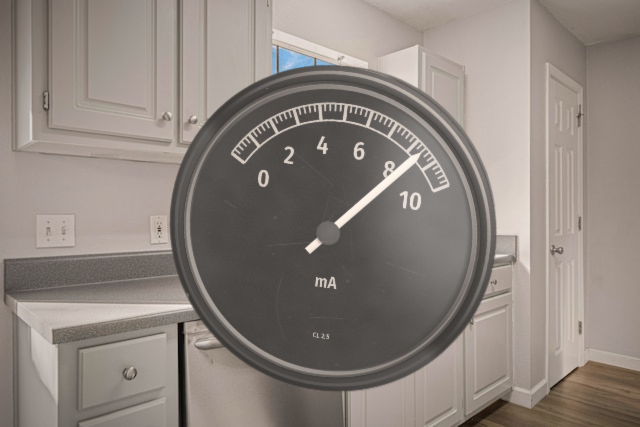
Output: 8.4 mA
